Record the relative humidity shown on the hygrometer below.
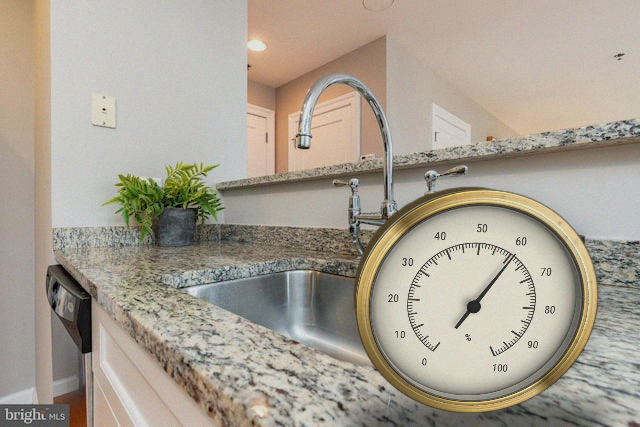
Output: 60 %
